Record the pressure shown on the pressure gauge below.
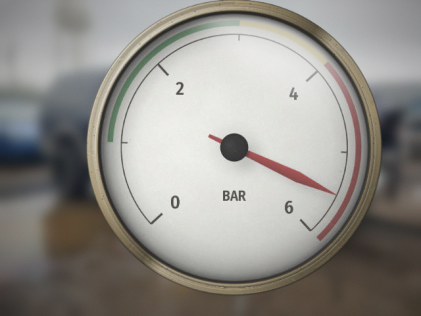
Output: 5.5 bar
